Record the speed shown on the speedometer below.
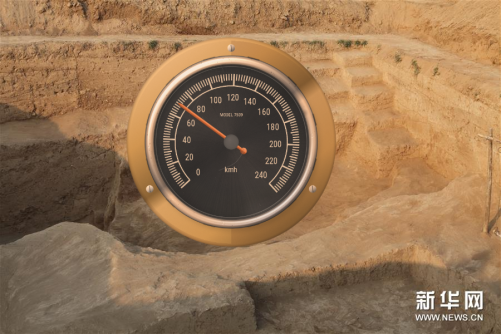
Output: 70 km/h
